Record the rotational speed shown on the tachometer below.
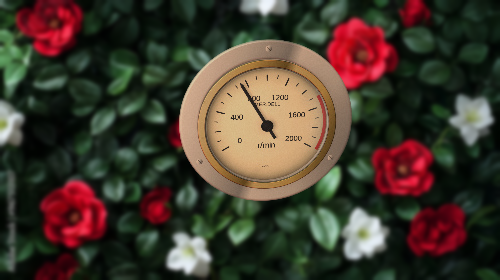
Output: 750 rpm
